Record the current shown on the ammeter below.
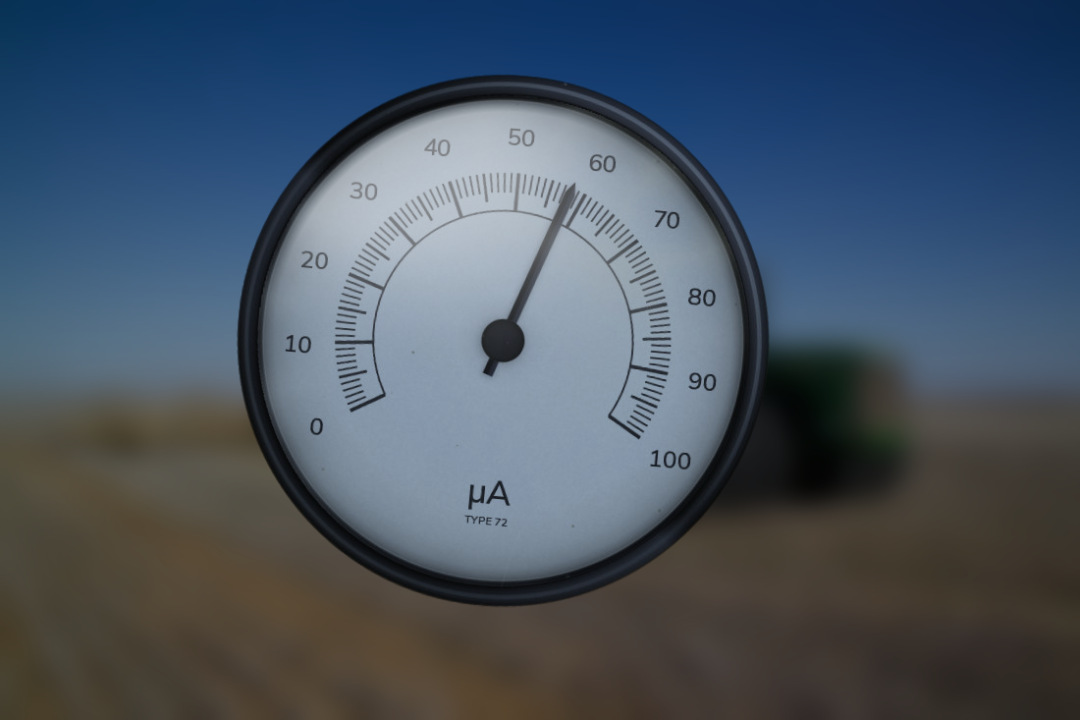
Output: 58 µA
